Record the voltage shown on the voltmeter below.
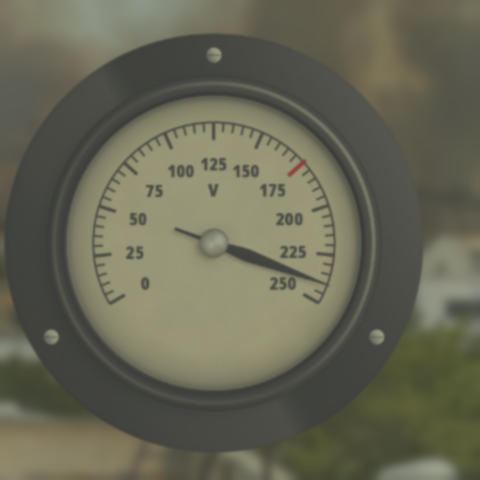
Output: 240 V
